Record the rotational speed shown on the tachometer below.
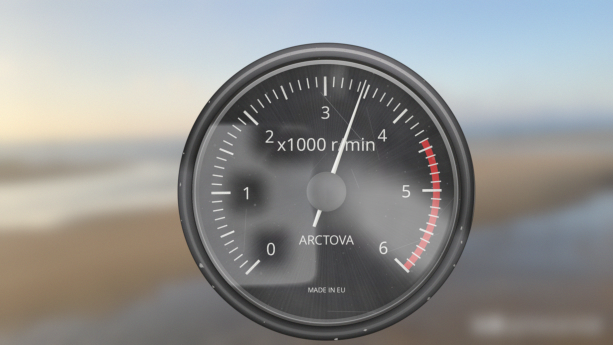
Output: 3450 rpm
